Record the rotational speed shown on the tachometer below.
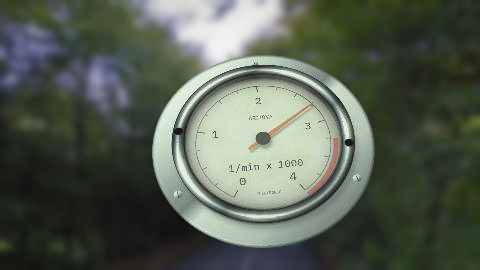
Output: 2750 rpm
